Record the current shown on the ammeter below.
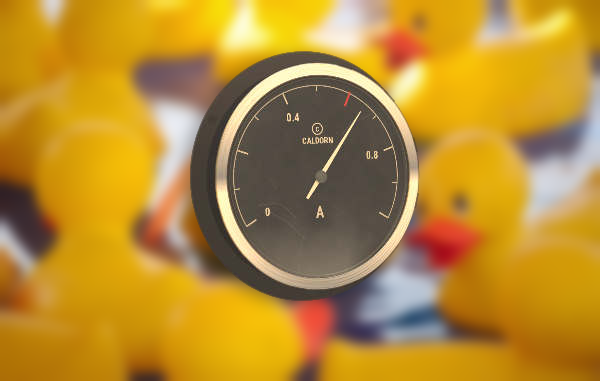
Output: 0.65 A
